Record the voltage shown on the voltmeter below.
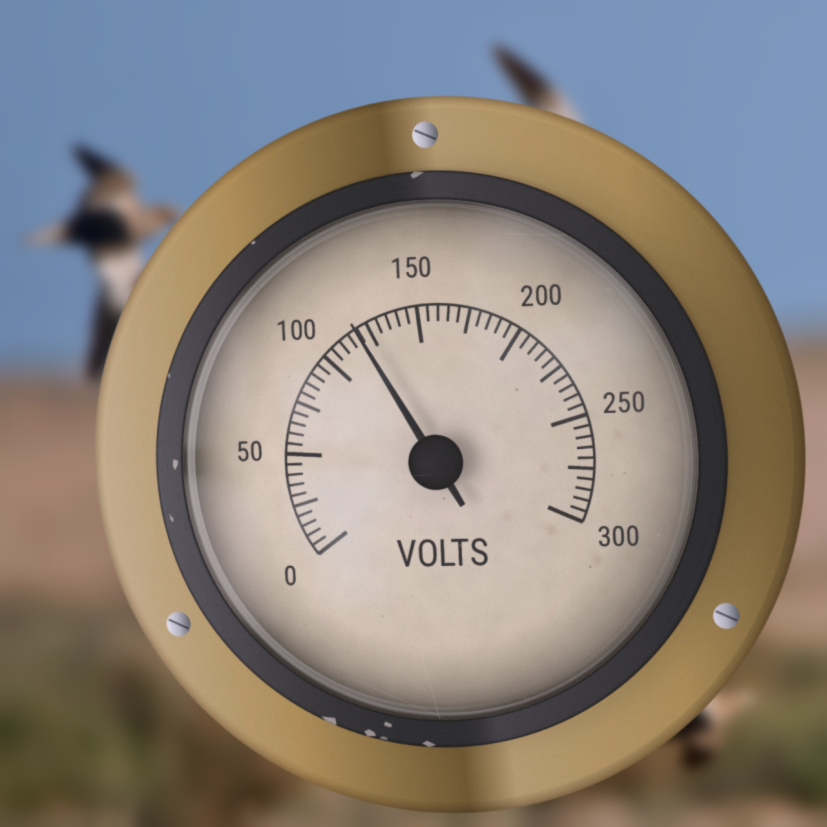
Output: 120 V
